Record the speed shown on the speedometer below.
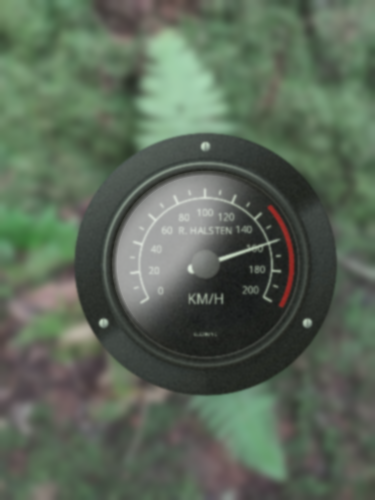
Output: 160 km/h
